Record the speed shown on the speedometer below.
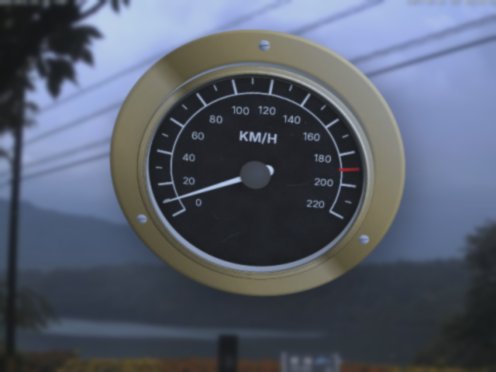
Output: 10 km/h
